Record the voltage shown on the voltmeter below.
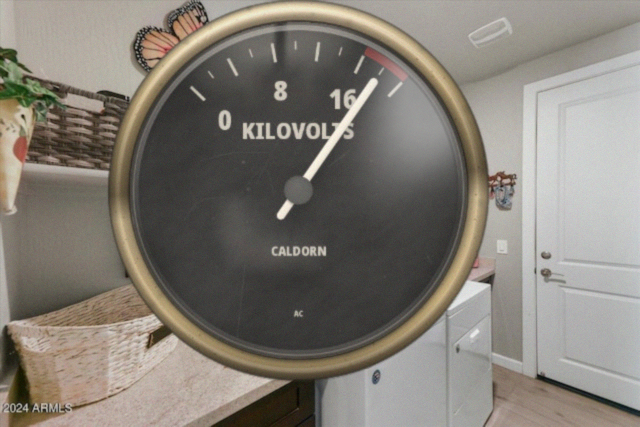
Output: 18 kV
